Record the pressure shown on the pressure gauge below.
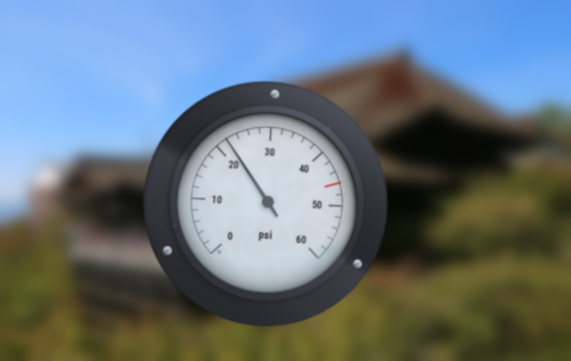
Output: 22 psi
